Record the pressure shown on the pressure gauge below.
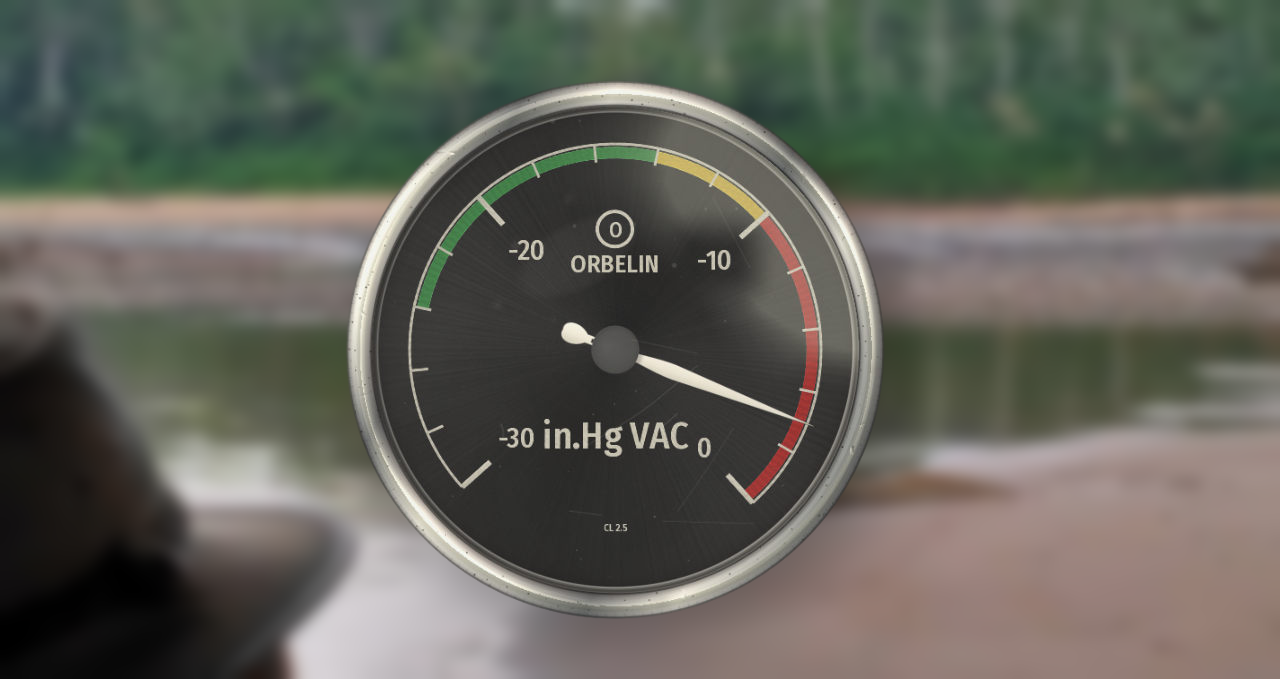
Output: -3 inHg
